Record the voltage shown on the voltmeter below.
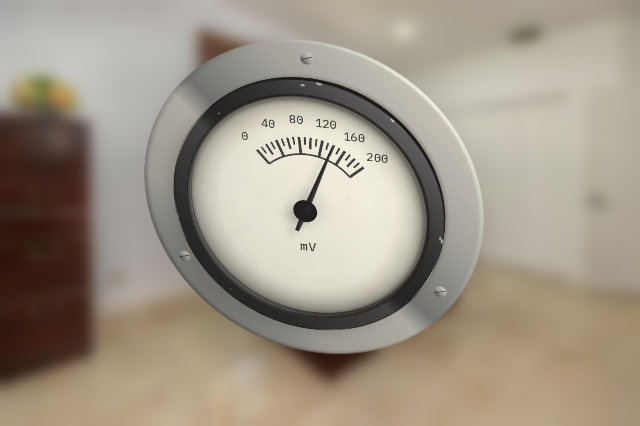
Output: 140 mV
